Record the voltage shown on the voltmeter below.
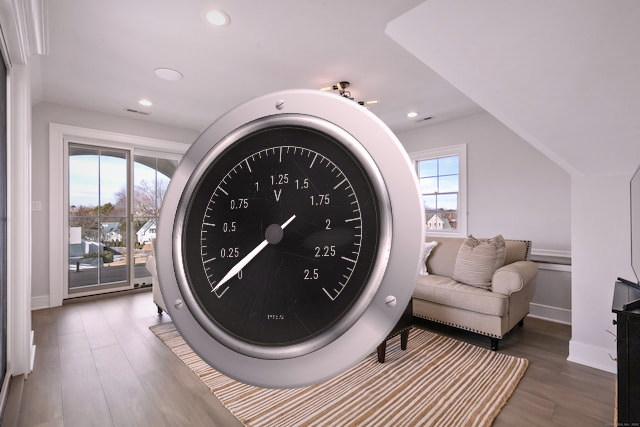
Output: 0.05 V
